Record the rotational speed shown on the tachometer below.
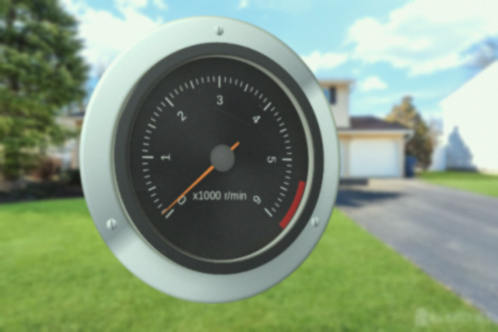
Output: 100 rpm
